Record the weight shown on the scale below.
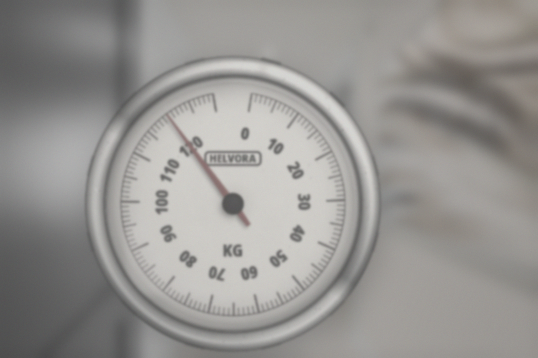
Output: 120 kg
